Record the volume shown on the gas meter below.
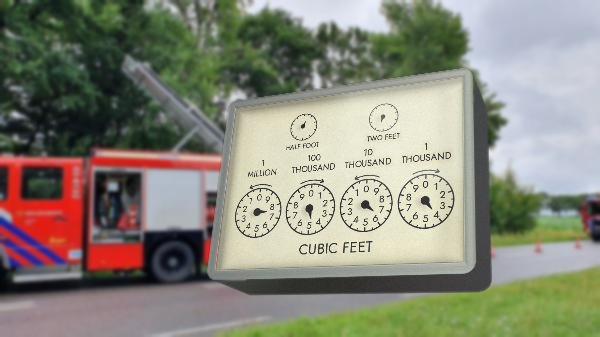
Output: 746400 ft³
